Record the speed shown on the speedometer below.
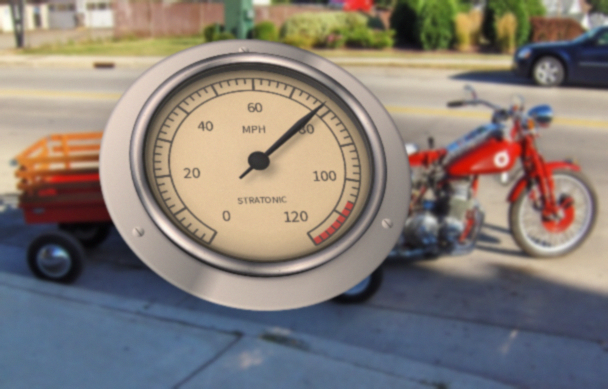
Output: 78 mph
